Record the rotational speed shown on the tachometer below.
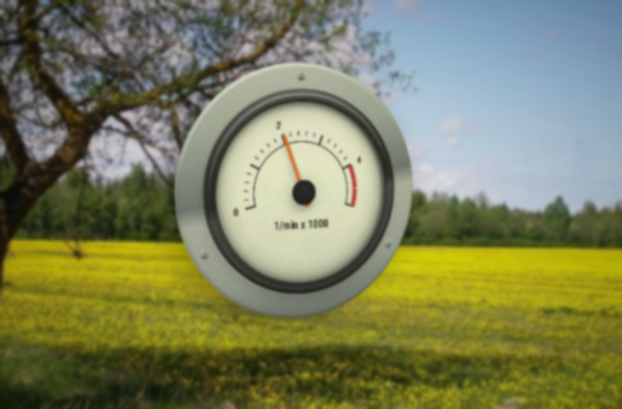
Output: 2000 rpm
